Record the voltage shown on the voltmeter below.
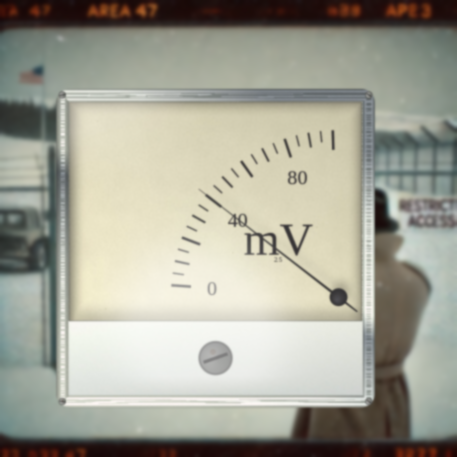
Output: 40 mV
